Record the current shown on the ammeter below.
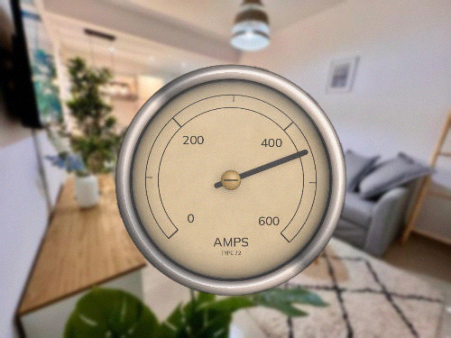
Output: 450 A
